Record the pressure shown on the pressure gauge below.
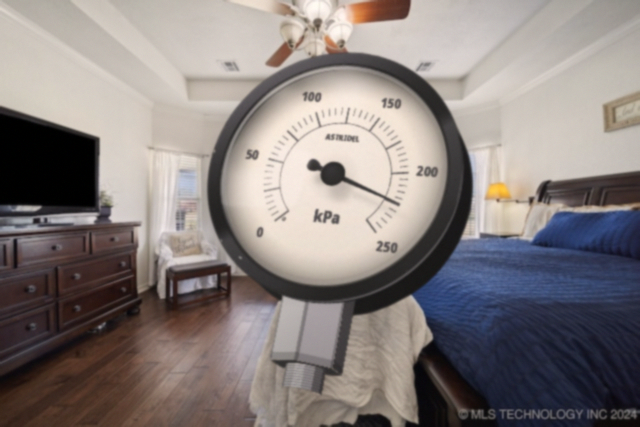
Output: 225 kPa
